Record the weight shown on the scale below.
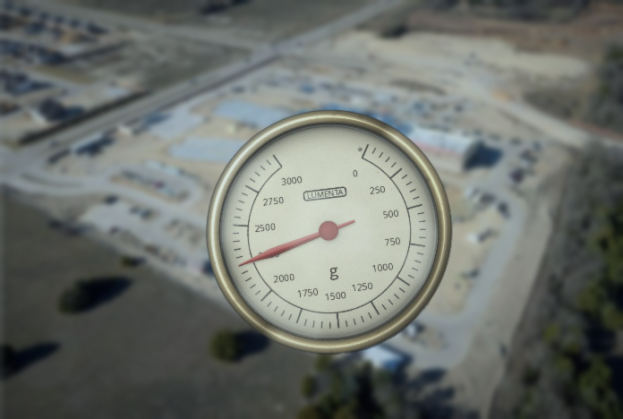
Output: 2250 g
